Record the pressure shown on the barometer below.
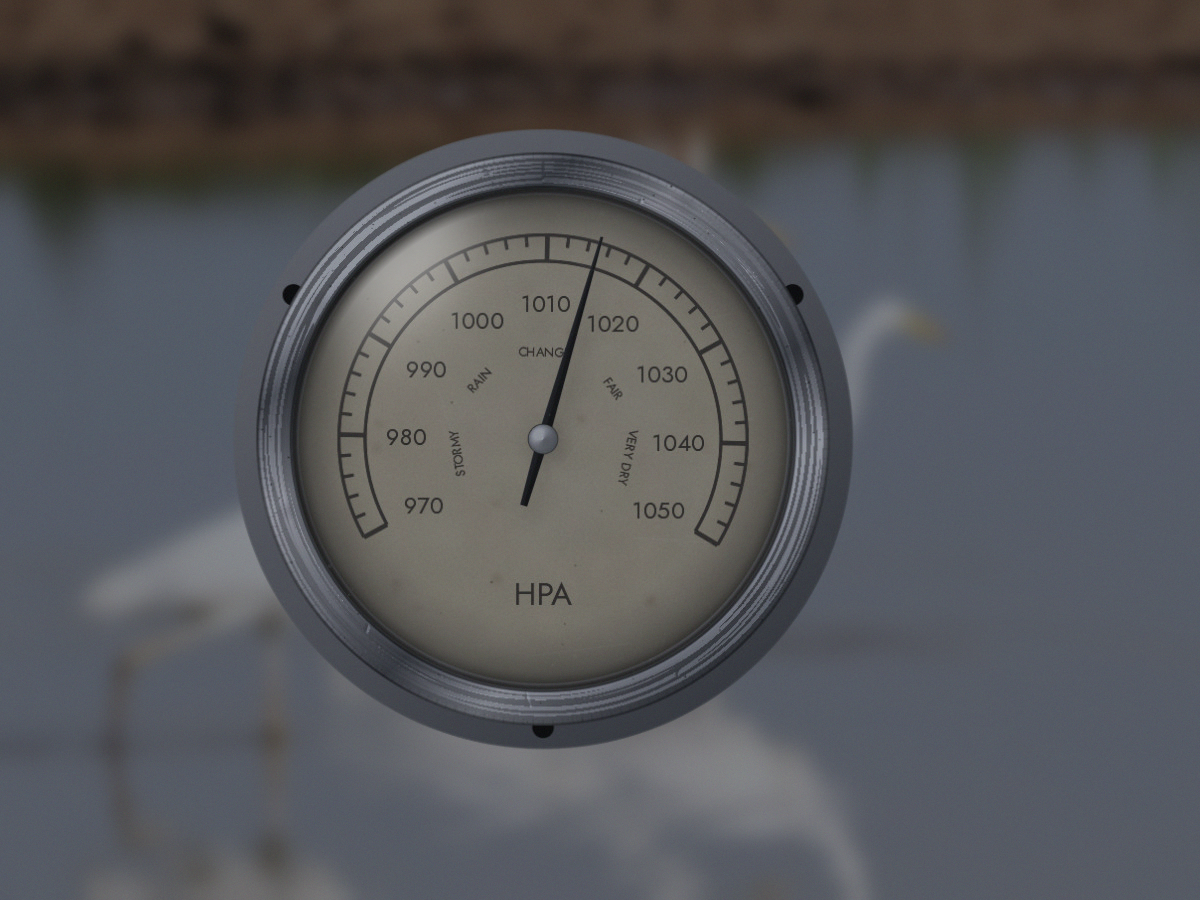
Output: 1015 hPa
